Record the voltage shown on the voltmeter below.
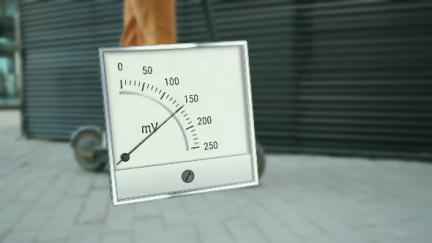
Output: 150 mV
